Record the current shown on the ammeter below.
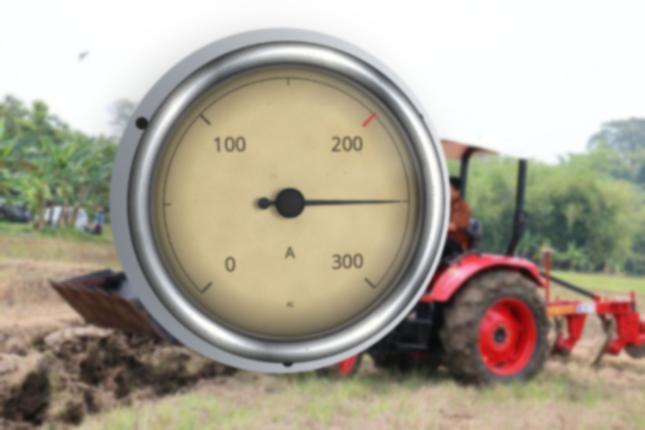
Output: 250 A
